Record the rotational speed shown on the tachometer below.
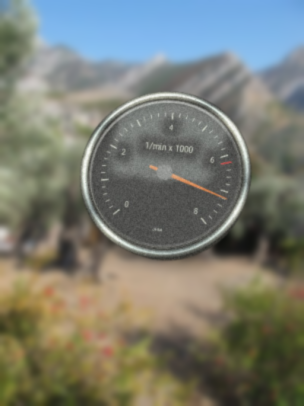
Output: 7200 rpm
